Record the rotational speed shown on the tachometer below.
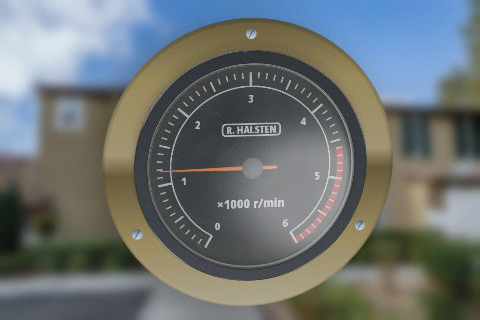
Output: 1200 rpm
